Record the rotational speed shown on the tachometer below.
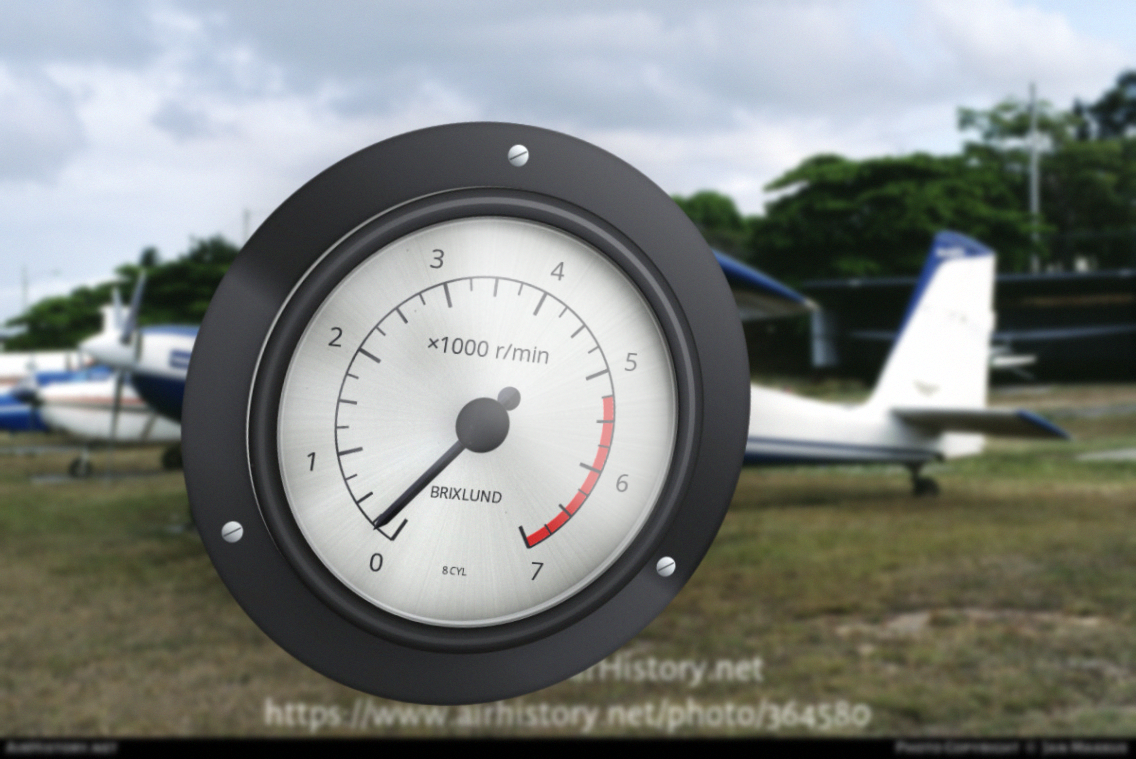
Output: 250 rpm
